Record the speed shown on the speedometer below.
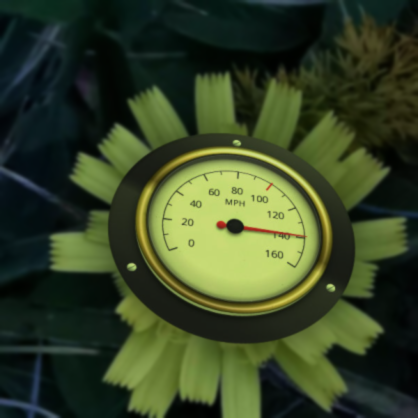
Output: 140 mph
